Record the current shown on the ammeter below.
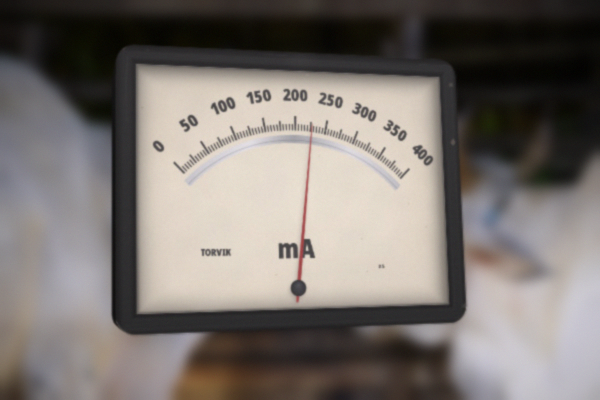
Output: 225 mA
